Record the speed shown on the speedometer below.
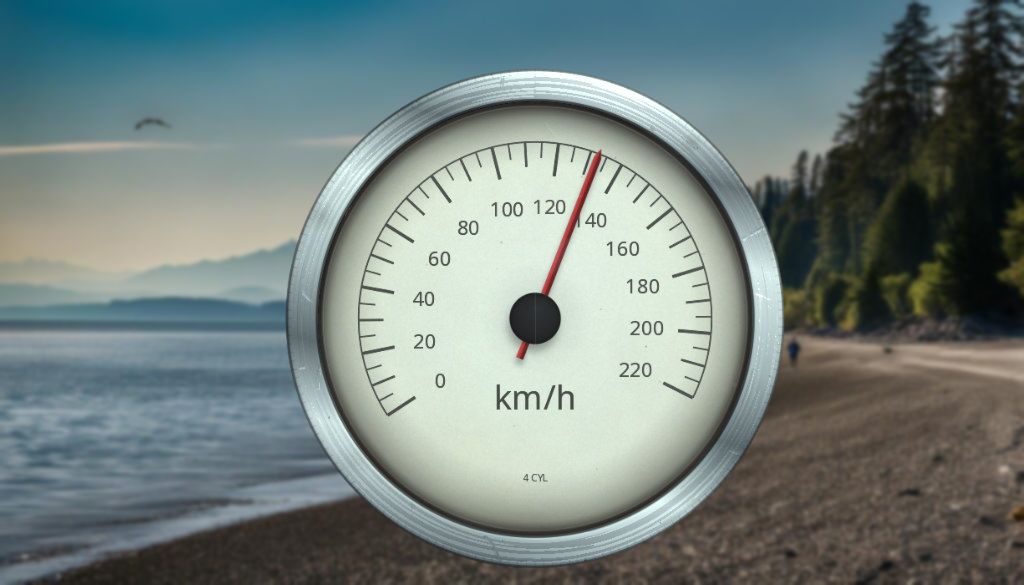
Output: 132.5 km/h
